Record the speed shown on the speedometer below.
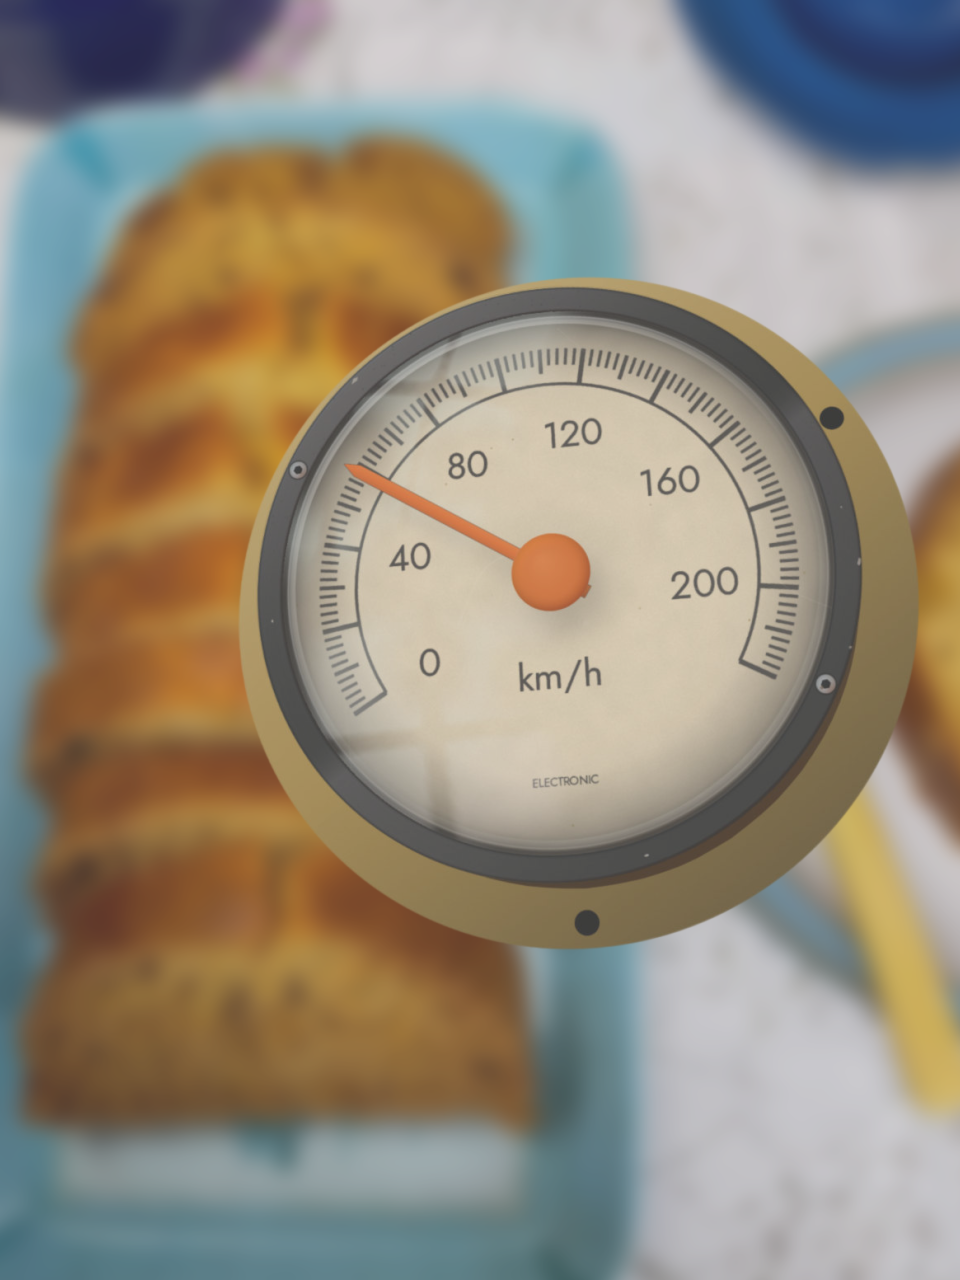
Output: 58 km/h
